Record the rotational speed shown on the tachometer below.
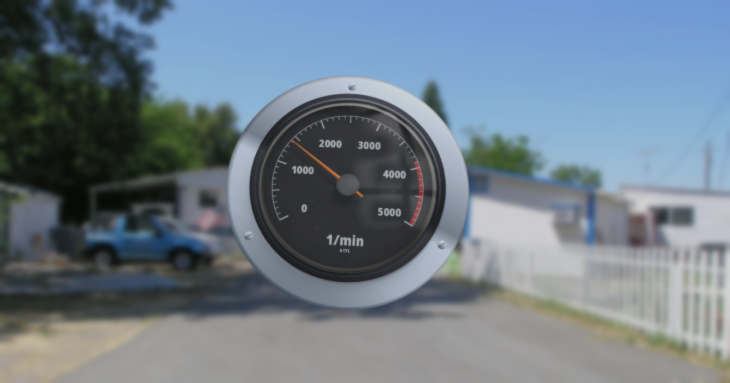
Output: 1400 rpm
